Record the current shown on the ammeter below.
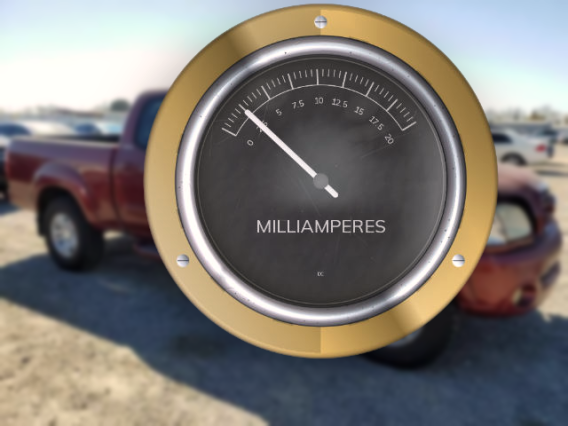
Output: 2.5 mA
